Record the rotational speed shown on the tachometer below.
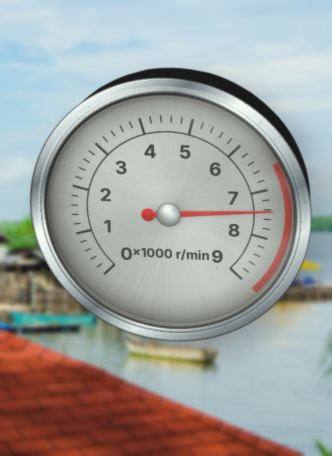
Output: 7400 rpm
